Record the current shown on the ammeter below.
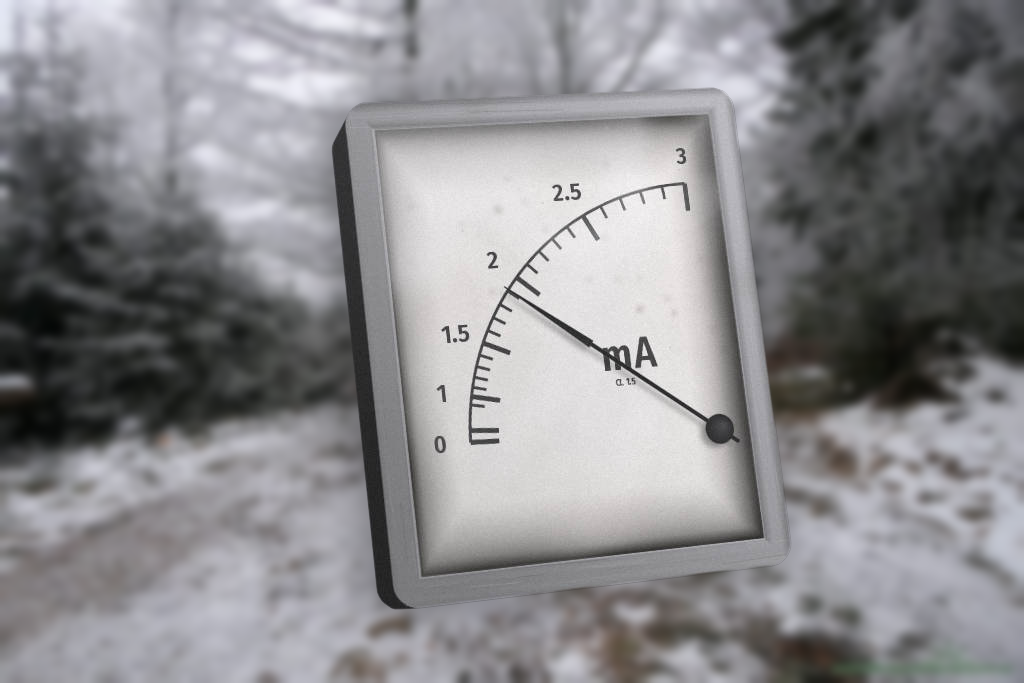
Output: 1.9 mA
